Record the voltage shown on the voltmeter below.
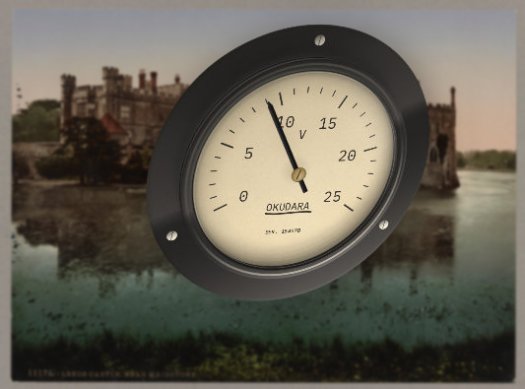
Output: 9 V
